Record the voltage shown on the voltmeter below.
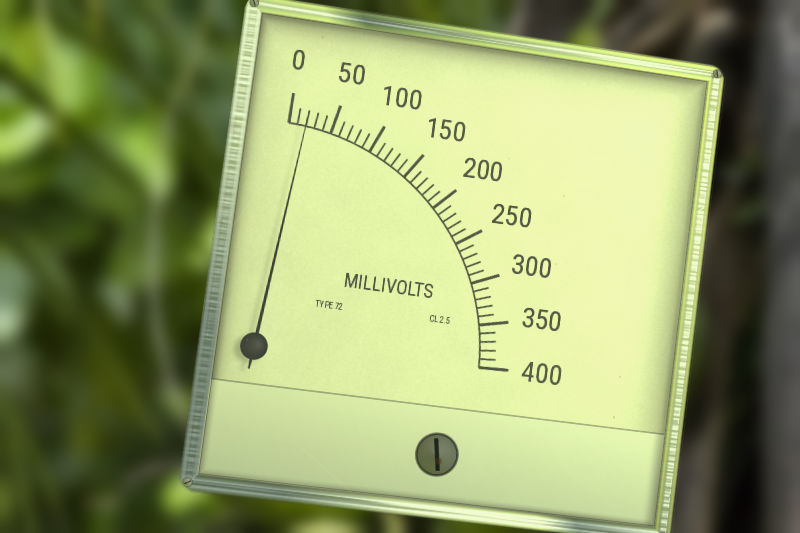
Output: 20 mV
